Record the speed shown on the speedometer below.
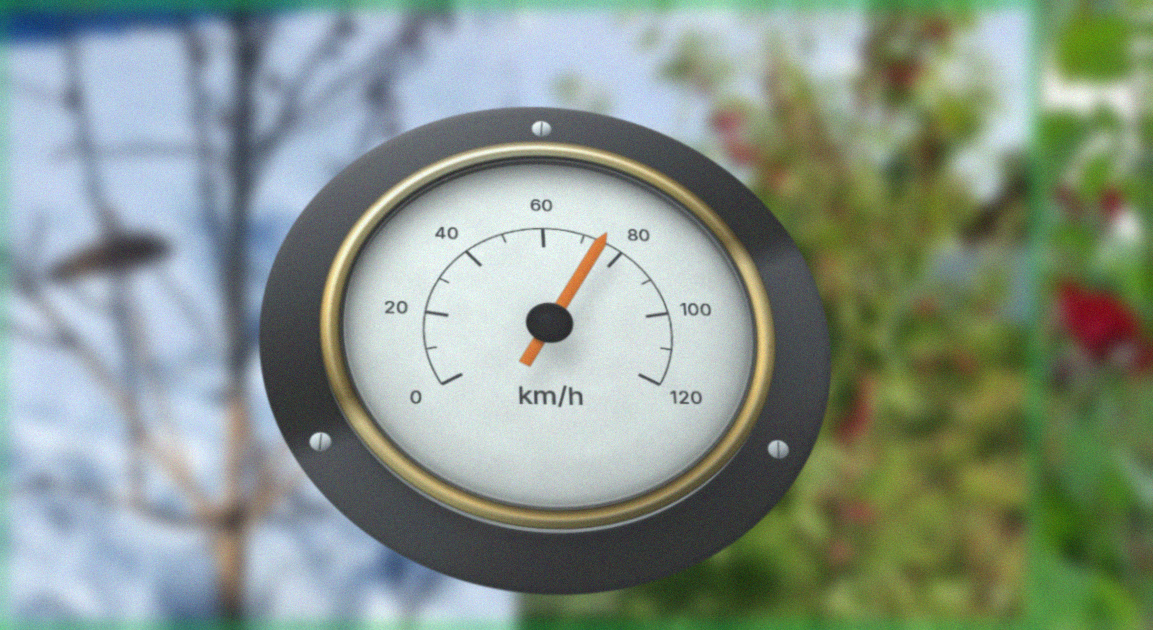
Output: 75 km/h
